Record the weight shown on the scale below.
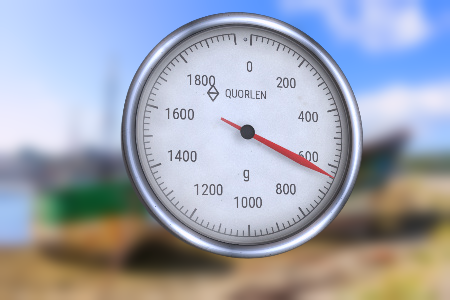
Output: 640 g
